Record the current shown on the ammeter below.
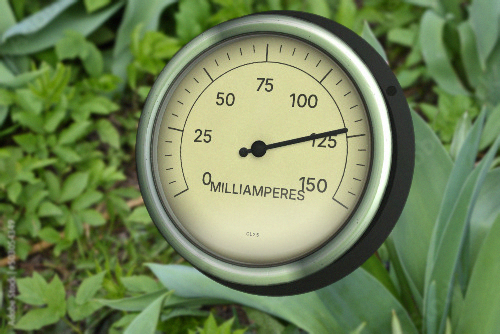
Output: 122.5 mA
